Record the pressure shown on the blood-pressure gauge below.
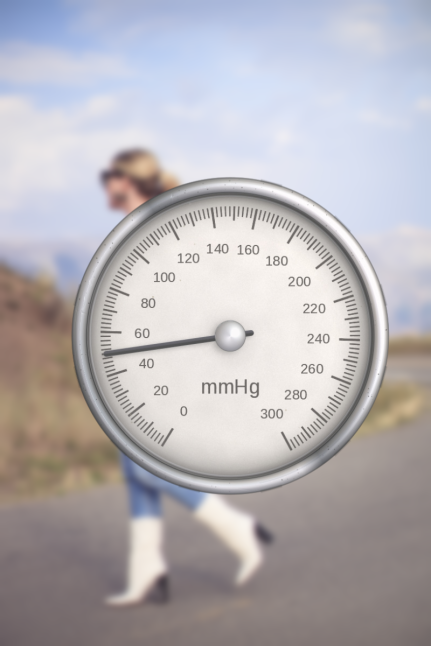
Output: 50 mmHg
